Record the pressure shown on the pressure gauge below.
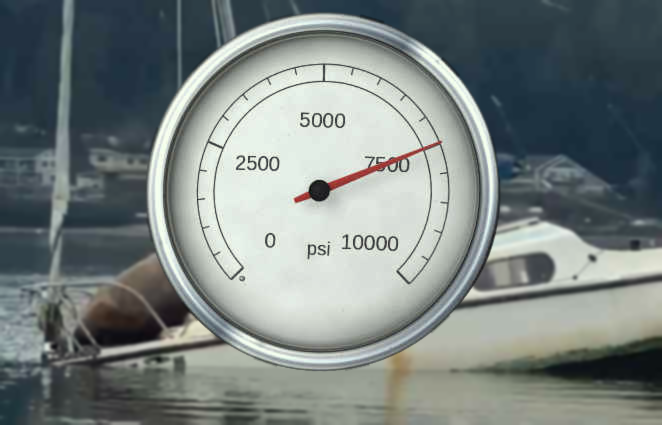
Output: 7500 psi
